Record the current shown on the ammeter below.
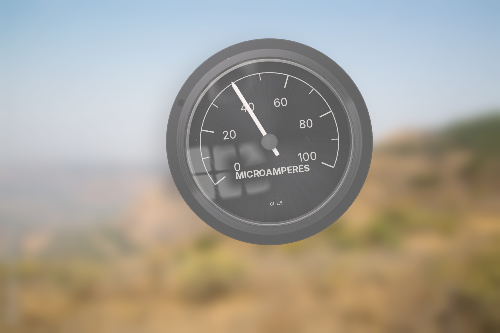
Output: 40 µA
